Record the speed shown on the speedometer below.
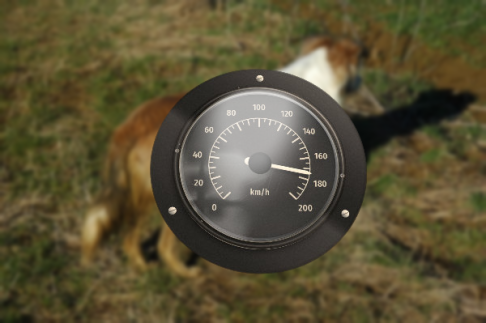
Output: 175 km/h
